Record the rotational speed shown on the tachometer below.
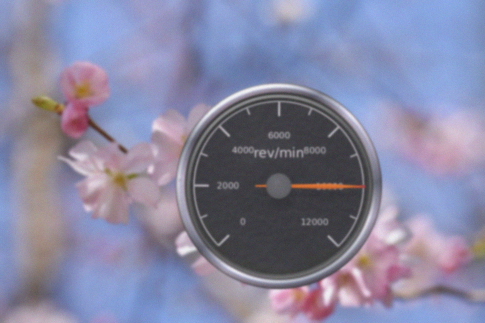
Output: 10000 rpm
